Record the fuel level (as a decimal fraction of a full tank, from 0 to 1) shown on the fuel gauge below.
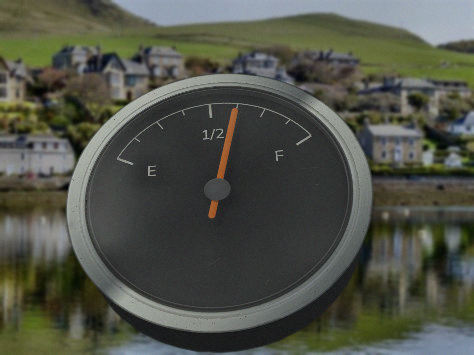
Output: 0.625
